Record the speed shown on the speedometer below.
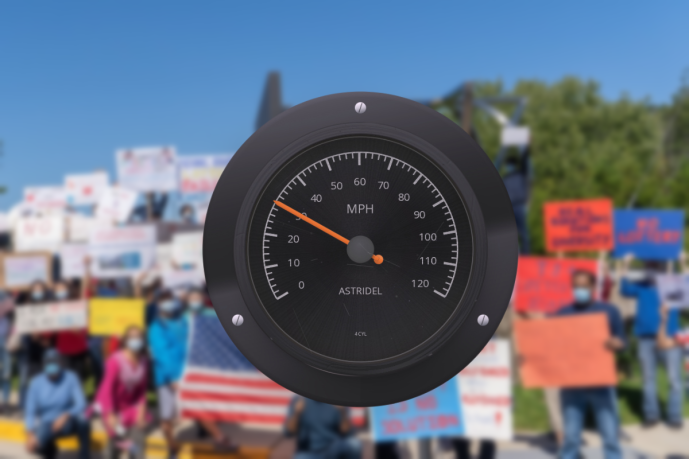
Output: 30 mph
